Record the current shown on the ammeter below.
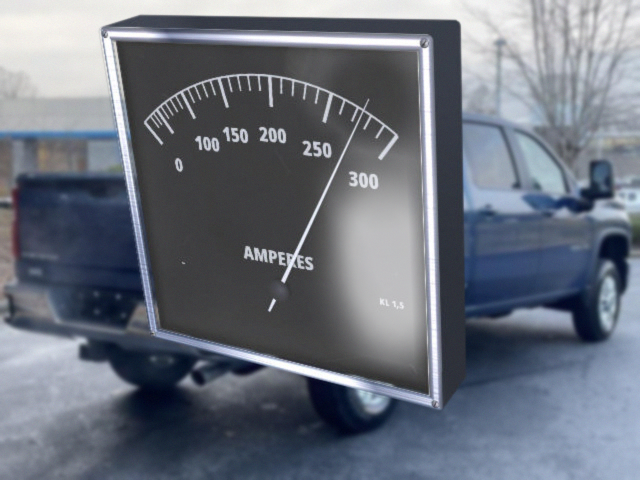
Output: 275 A
